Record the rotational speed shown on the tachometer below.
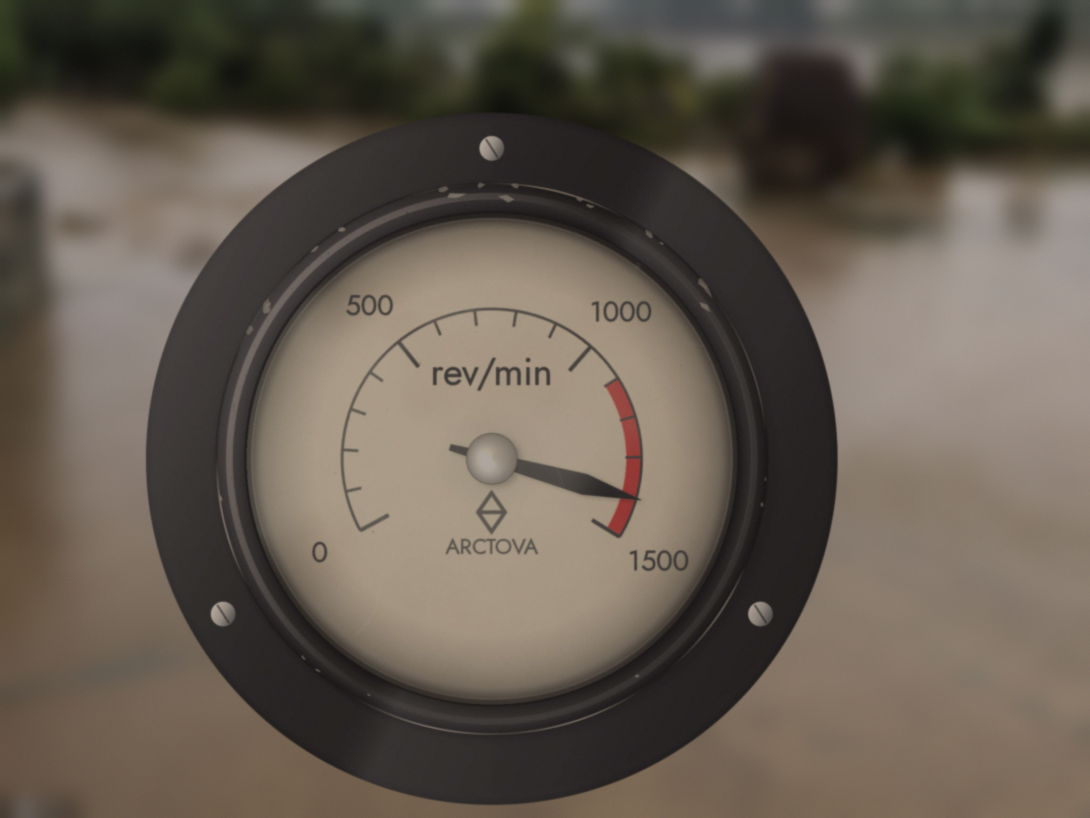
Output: 1400 rpm
